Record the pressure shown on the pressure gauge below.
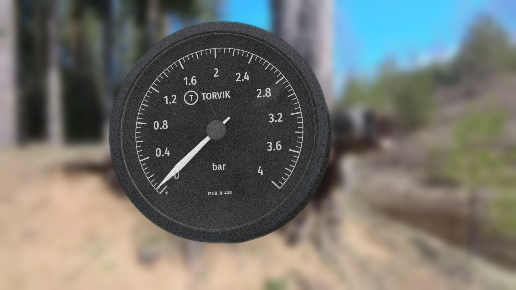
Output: 0.05 bar
